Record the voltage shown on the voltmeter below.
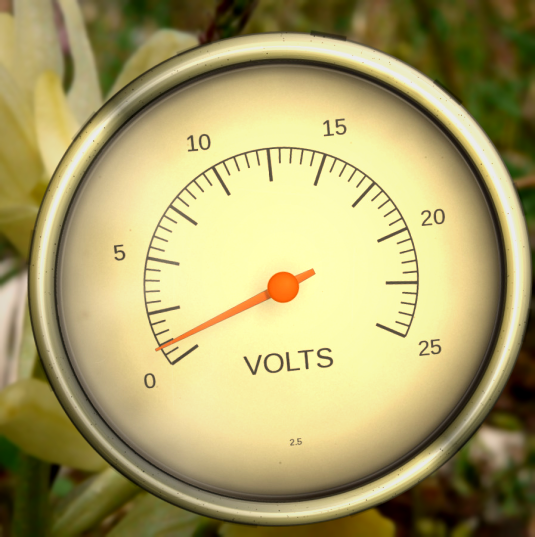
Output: 1 V
